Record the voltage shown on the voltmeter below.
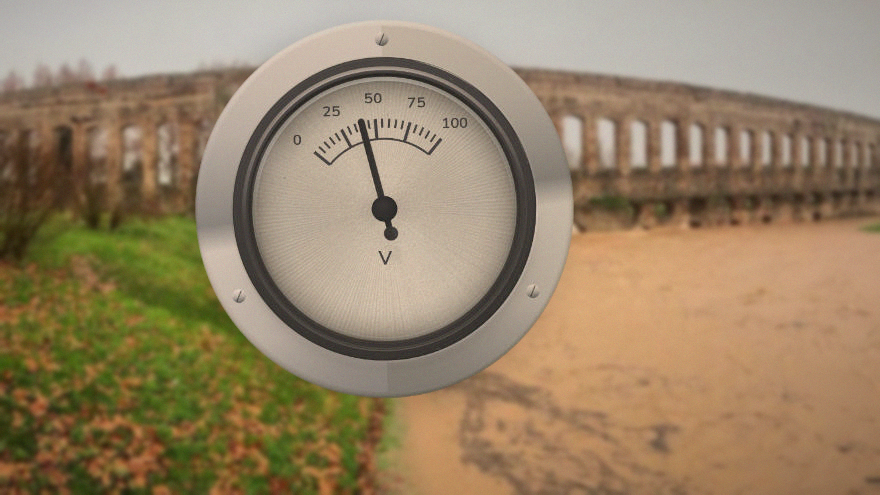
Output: 40 V
